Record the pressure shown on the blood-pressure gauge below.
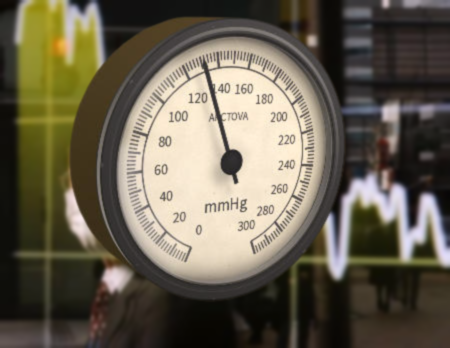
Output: 130 mmHg
